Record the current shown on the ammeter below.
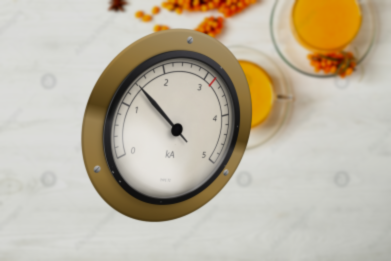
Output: 1.4 kA
